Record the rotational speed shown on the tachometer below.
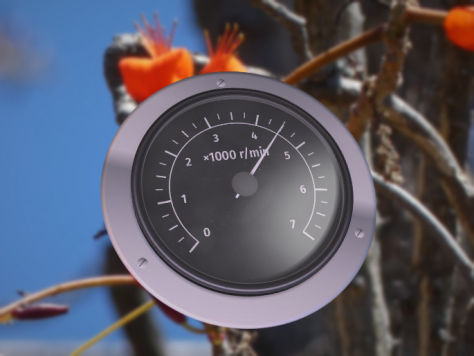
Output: 4500 rpm
